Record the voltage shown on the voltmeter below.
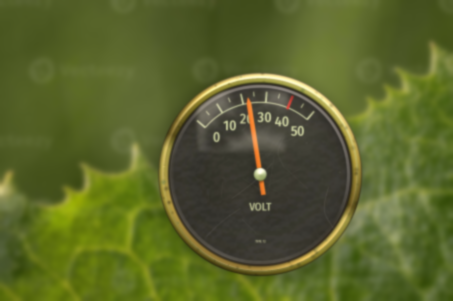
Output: 22.5 V
